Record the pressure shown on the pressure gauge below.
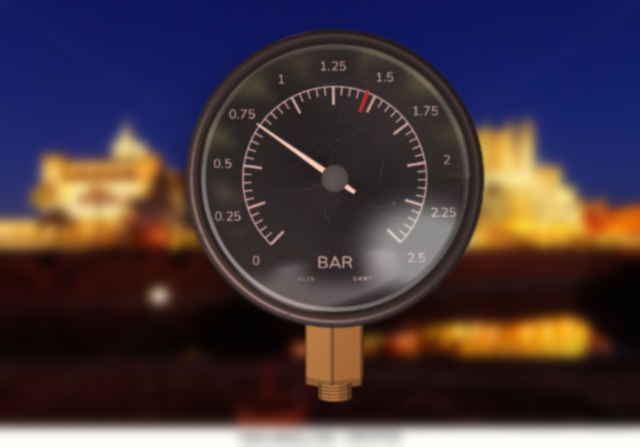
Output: 0.75 bar
